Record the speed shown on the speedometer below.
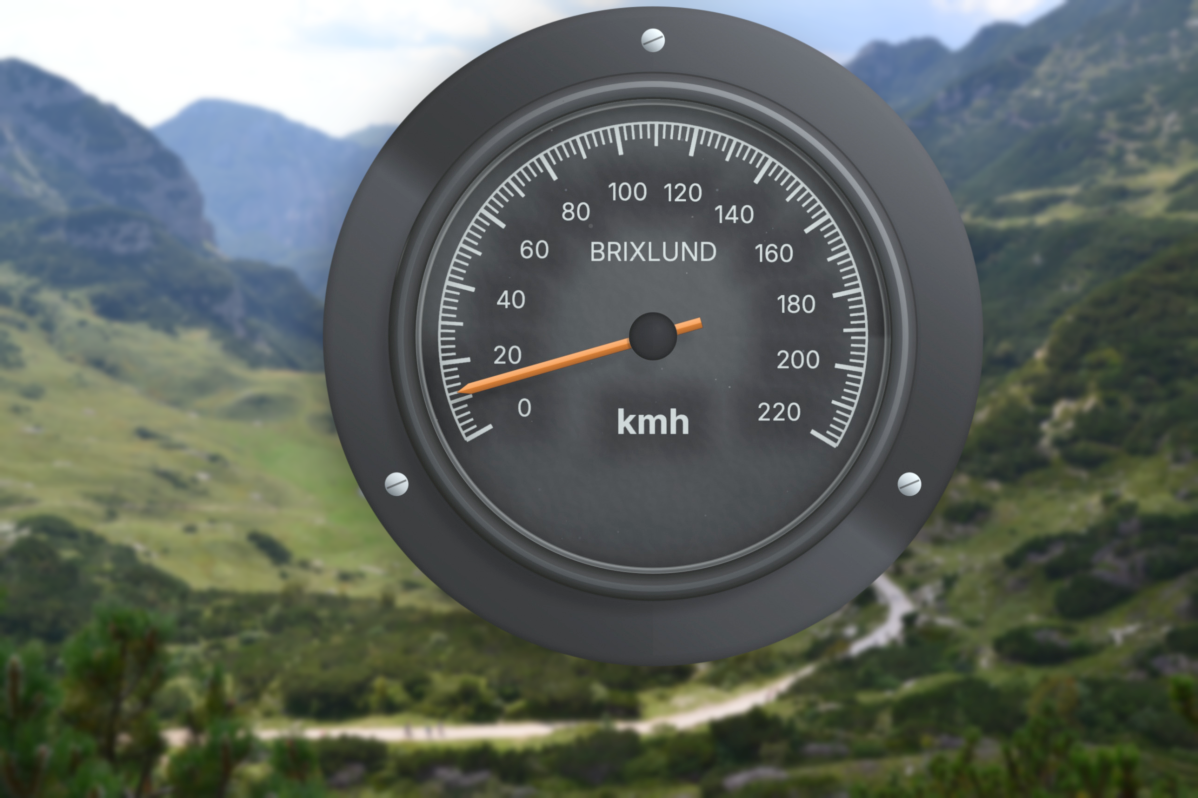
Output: 12 km/h
